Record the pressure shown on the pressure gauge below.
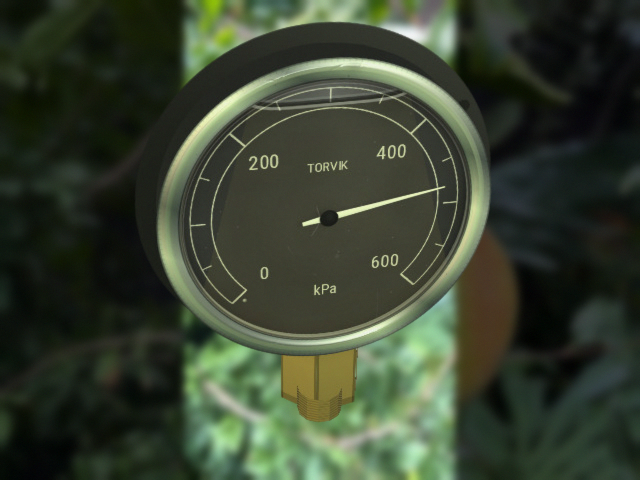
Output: 475 kPa
